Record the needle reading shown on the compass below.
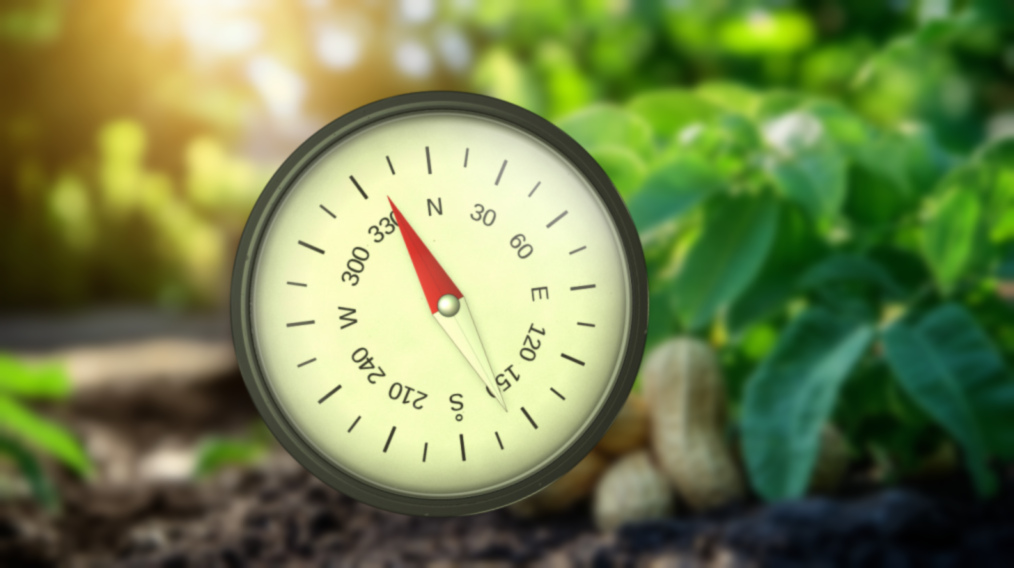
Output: 337.5 °
